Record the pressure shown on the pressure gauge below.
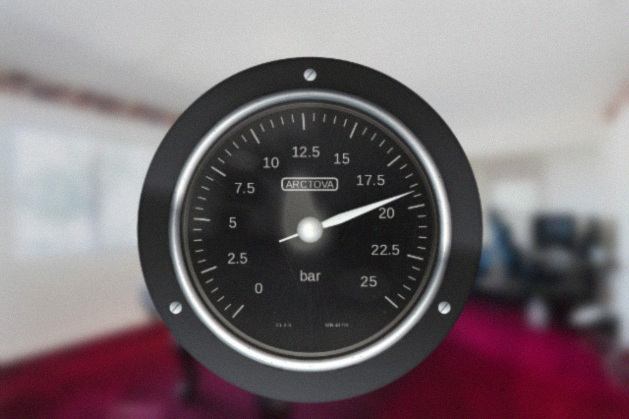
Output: 19.25 bar
